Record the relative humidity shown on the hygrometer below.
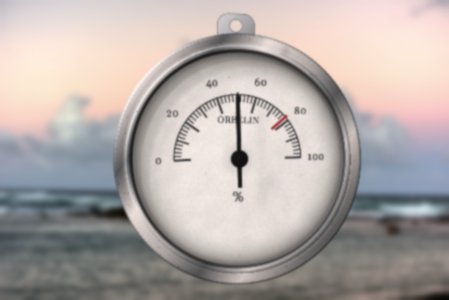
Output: 50 %
